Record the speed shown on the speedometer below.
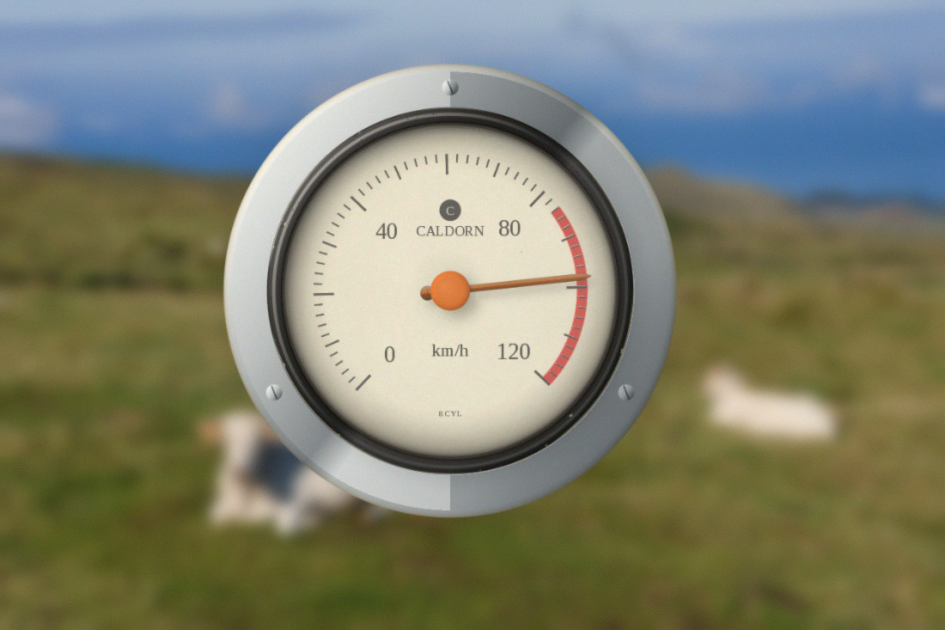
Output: 98 km/h
